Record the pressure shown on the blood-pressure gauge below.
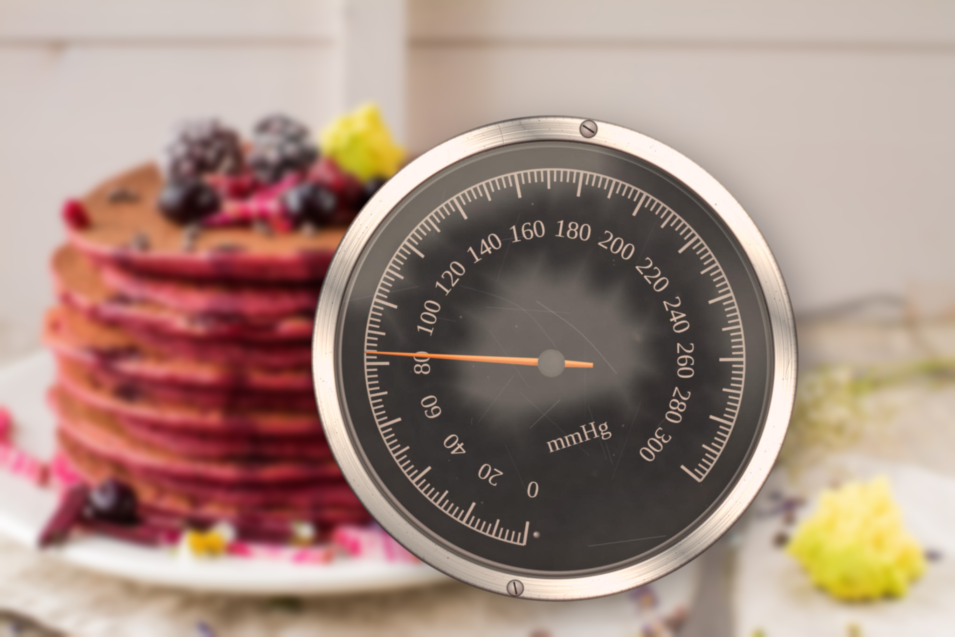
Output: 84 mmHg
